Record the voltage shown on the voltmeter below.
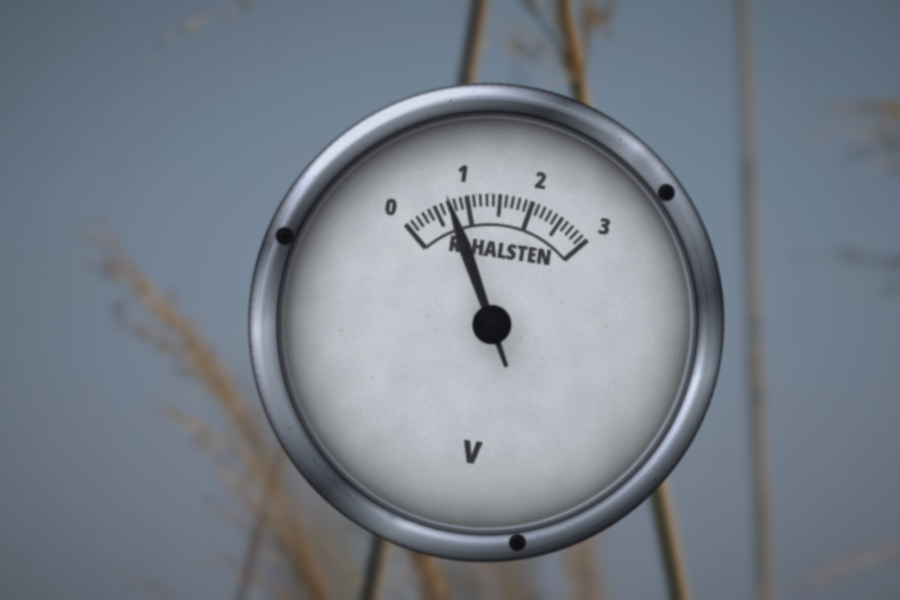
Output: 0.7 V
